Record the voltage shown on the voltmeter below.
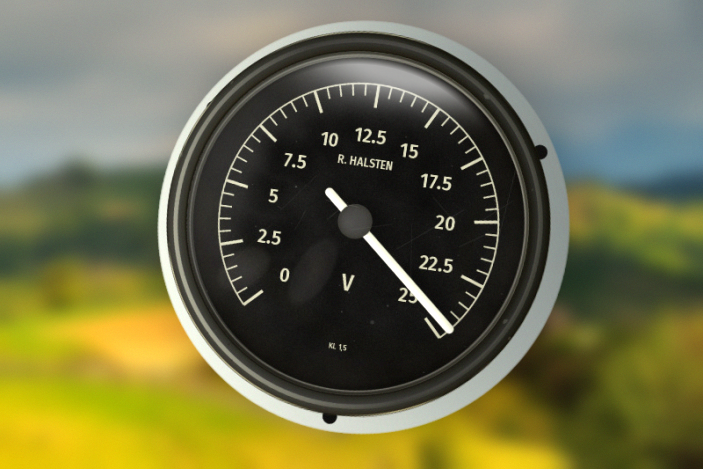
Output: 24.5 V
